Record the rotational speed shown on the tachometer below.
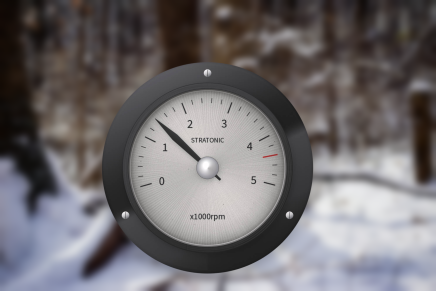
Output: 1400 rpm
